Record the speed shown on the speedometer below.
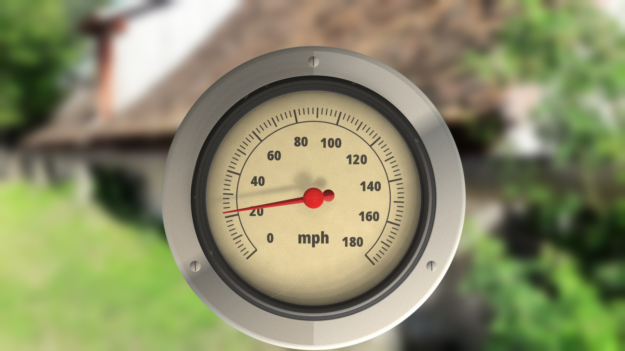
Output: 22 mph
